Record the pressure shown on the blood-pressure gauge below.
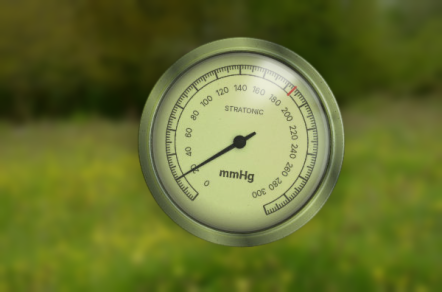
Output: 20 mmHg
